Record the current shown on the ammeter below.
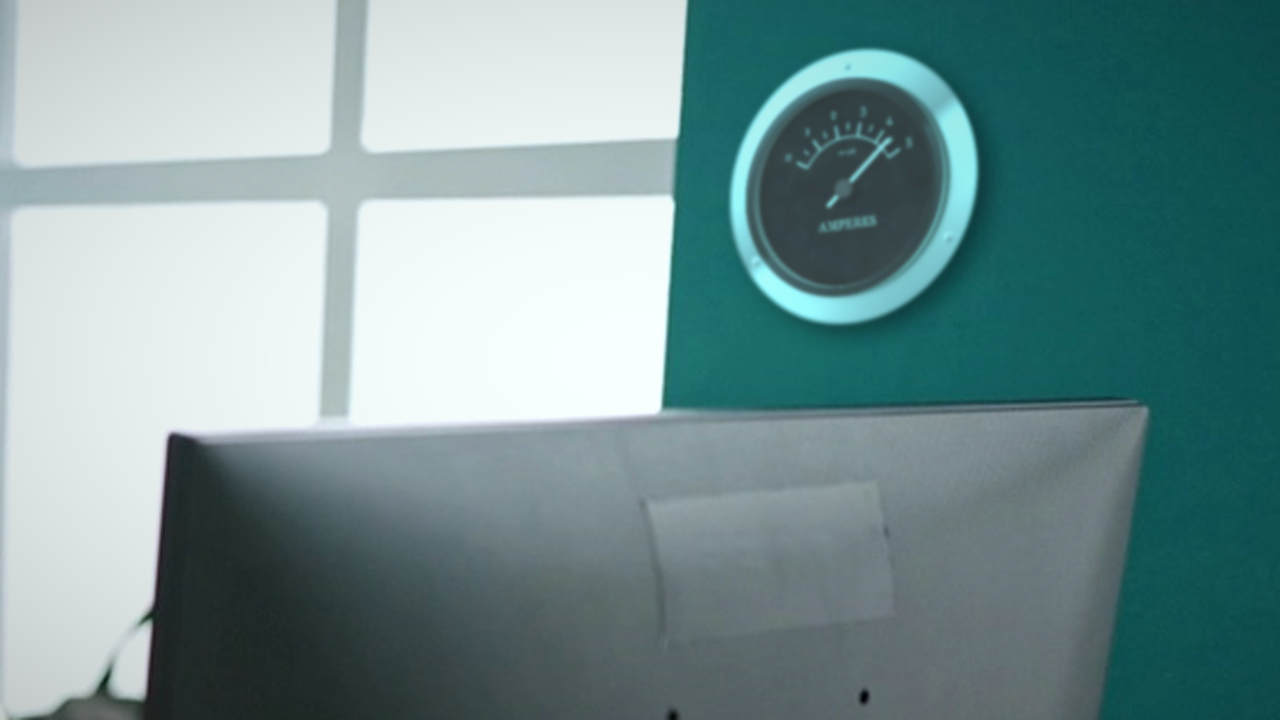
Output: 4.5 A
